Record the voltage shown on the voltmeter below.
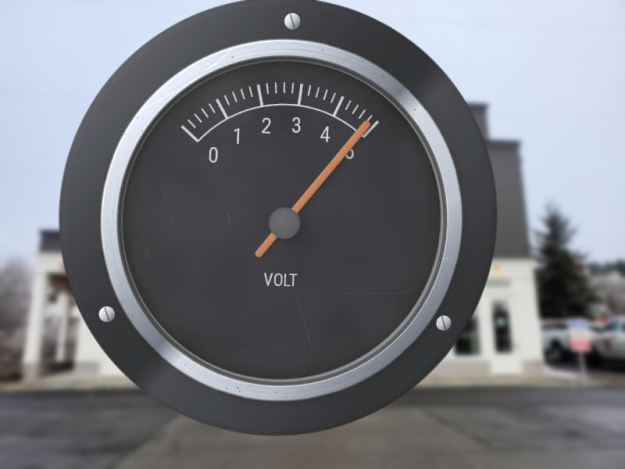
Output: 4.8 V
